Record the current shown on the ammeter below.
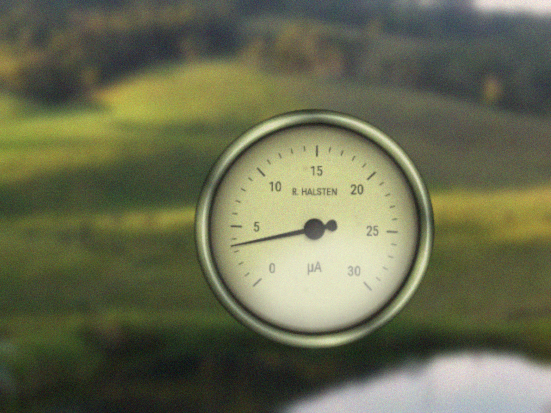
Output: 3.5 µA
